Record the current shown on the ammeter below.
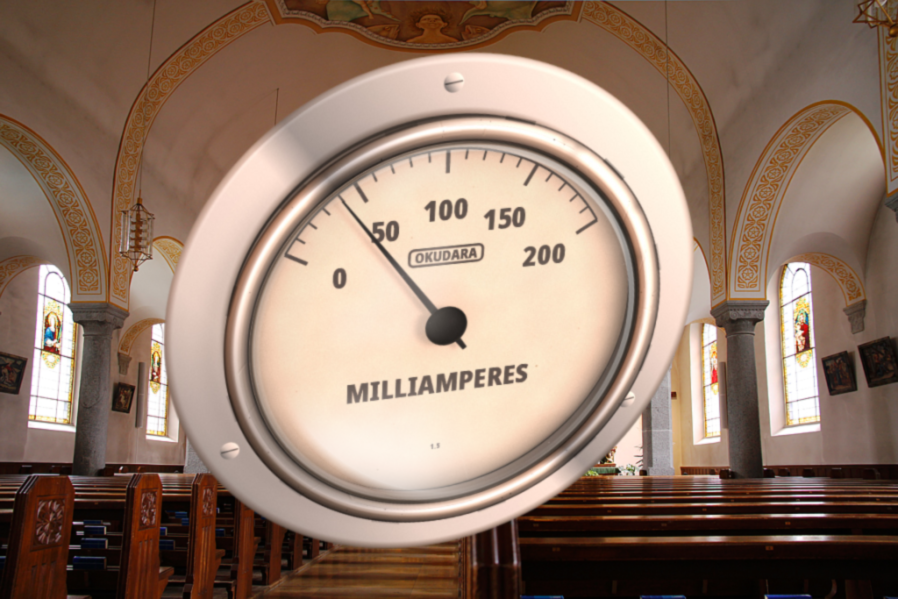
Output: 40 mA
